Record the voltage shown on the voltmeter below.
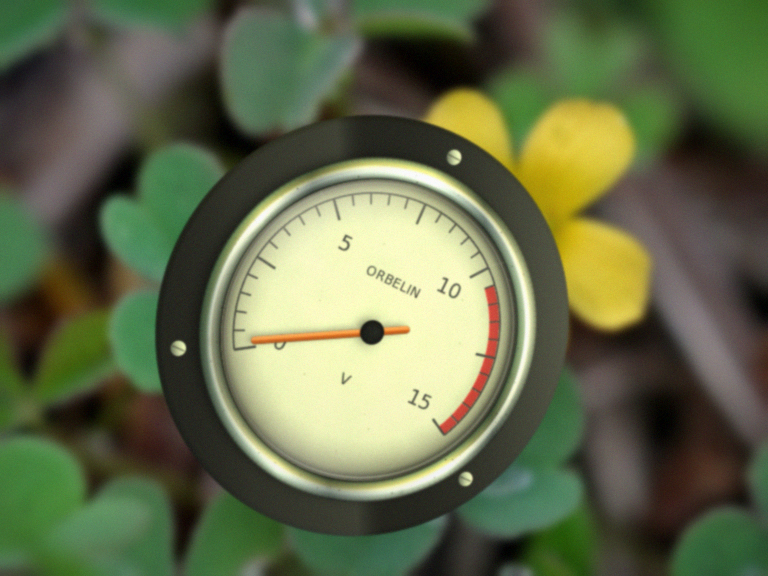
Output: 0.25 V
